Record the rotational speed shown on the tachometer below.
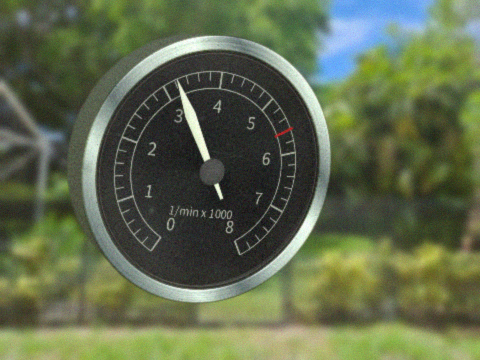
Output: 3200 rpm
